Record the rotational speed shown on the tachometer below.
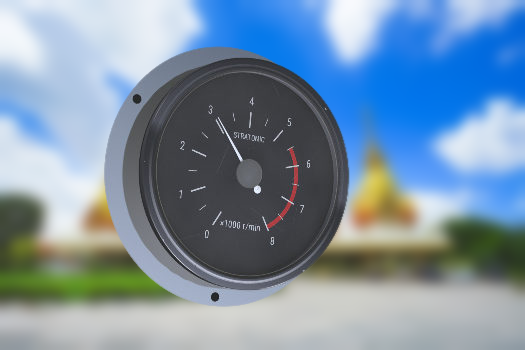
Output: 3000 rpm
